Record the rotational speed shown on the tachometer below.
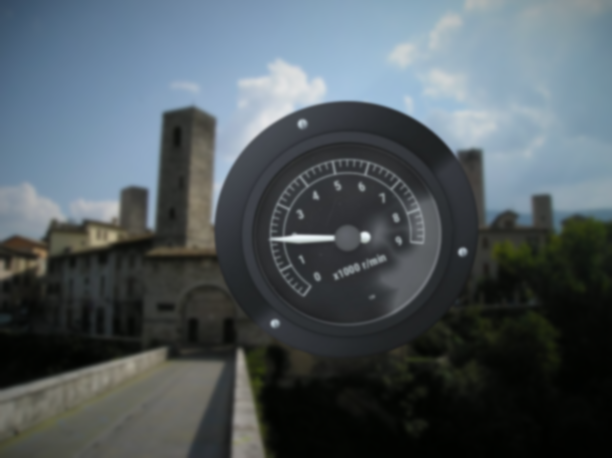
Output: 2000 rpm
